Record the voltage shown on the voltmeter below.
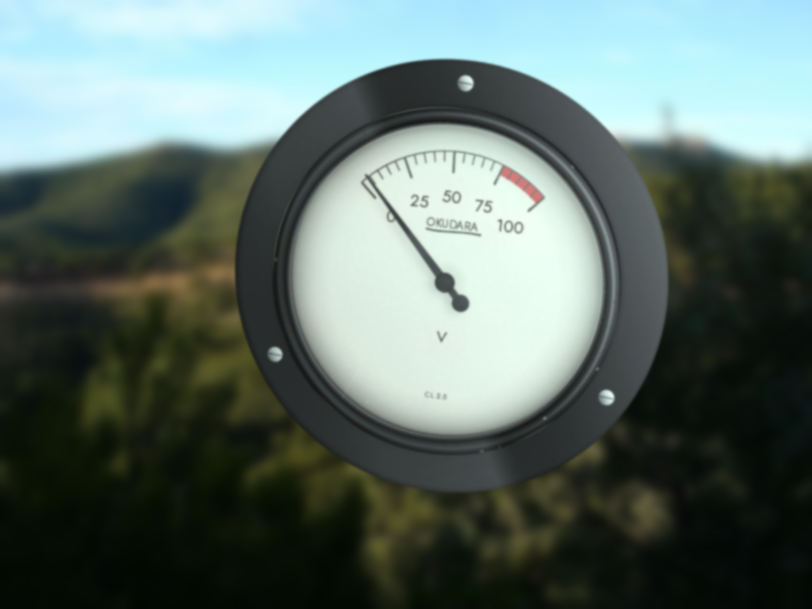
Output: 5 V
